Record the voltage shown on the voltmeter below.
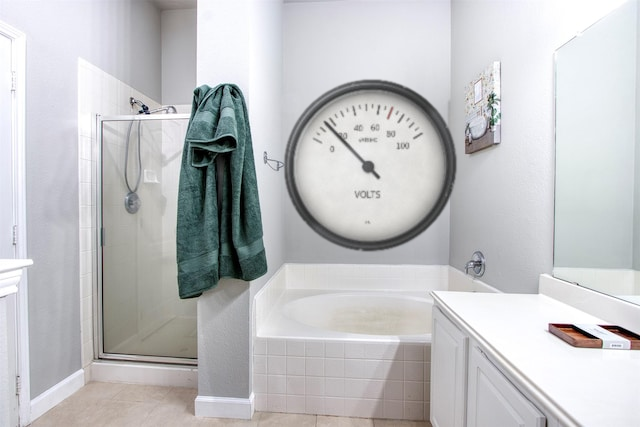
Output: 15 V
